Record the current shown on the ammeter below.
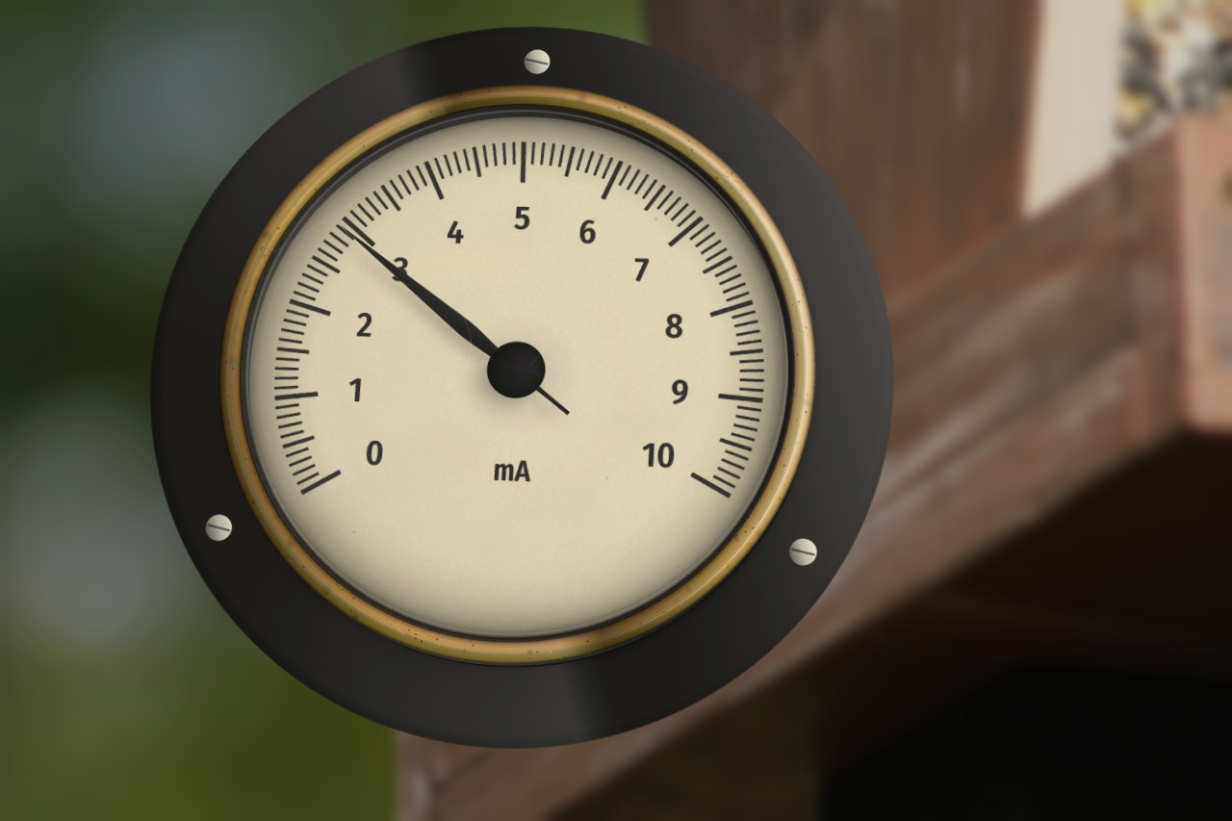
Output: 2.9 mA
